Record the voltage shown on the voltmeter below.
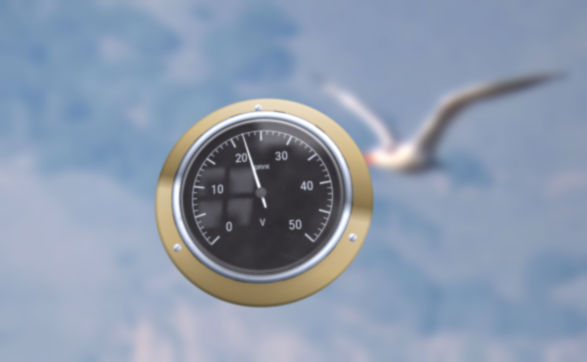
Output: 22 V
